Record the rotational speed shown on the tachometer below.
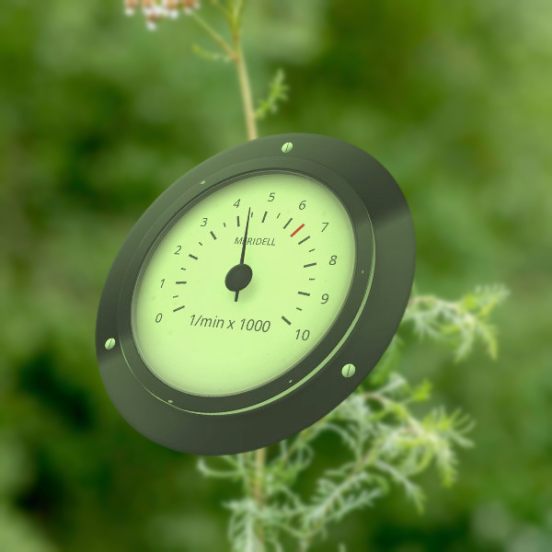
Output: 4500 rpm
